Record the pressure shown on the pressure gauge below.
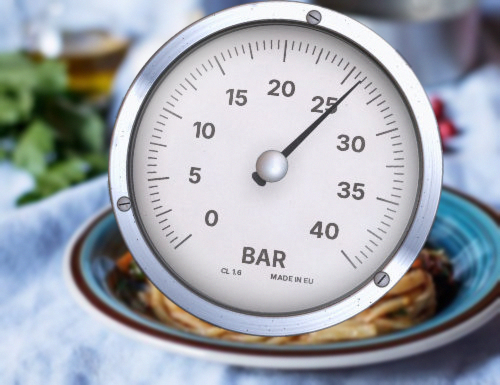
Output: 26 bar
